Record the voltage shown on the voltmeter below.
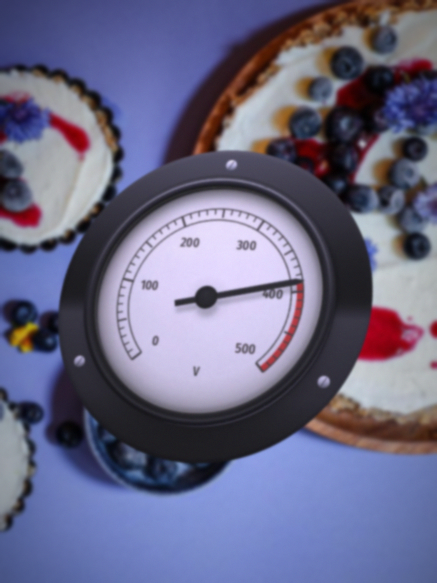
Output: 390 V
